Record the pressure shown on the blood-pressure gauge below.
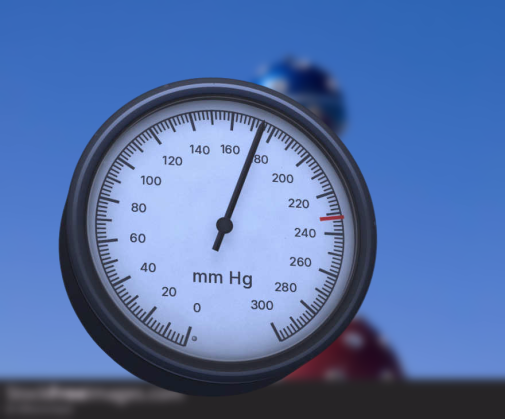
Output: 174 mmHg
